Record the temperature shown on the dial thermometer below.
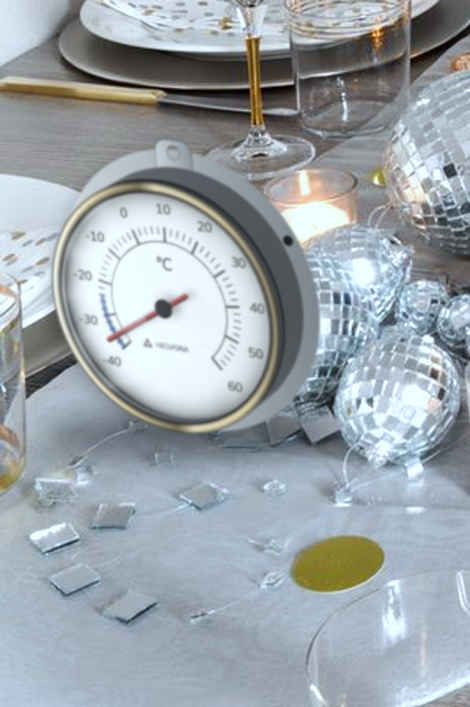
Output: -36 °C
